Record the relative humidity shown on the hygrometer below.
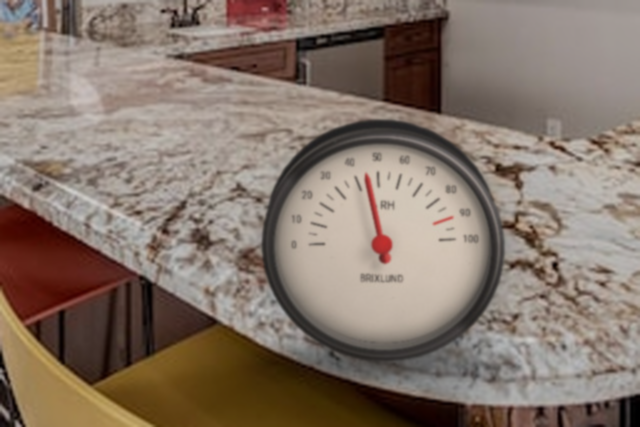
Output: 45 %
